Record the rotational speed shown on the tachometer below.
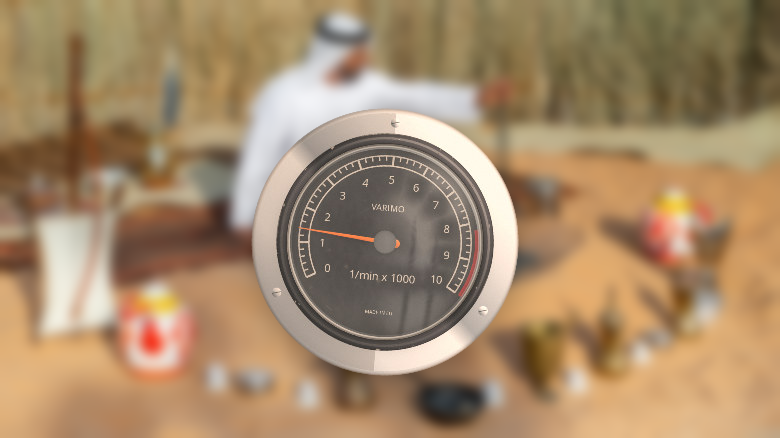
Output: 1400 rpm
